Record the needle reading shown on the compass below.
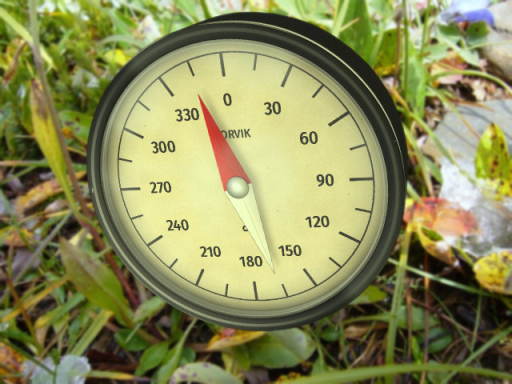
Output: 345 °
